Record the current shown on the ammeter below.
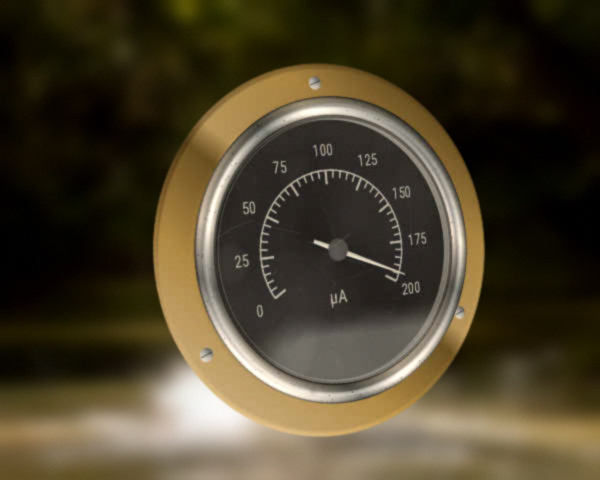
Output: 195 µA
